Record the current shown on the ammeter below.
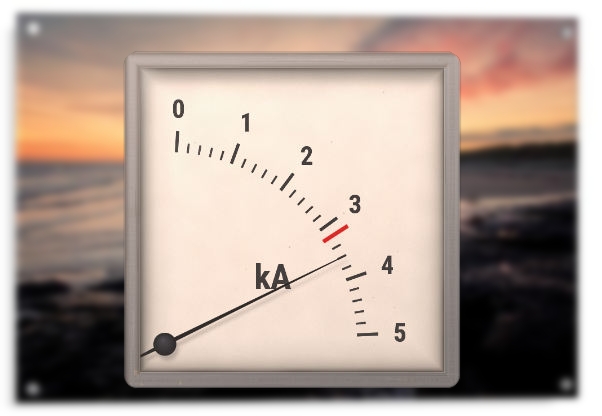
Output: 3.6 kA
